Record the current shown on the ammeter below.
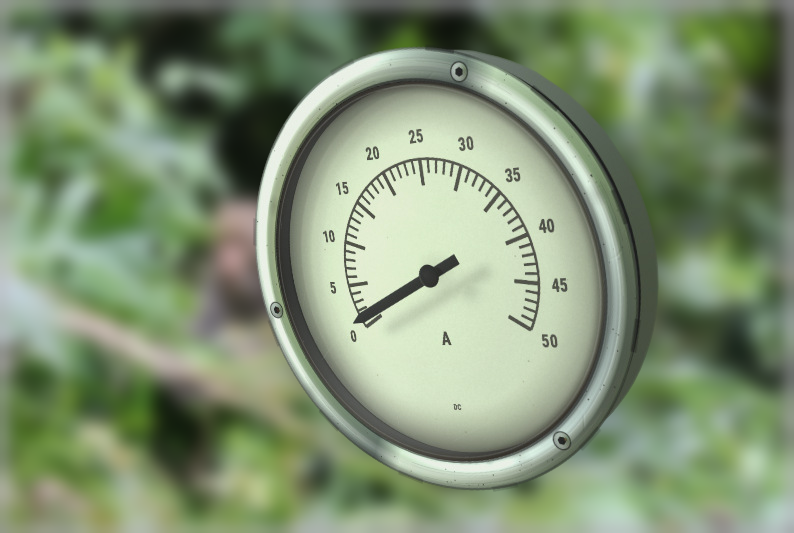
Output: 1 A
